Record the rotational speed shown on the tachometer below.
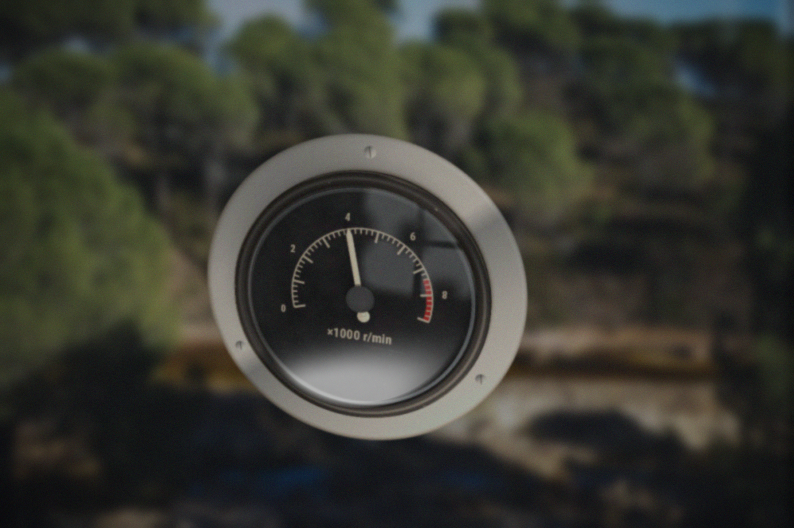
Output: 4000 rpm
